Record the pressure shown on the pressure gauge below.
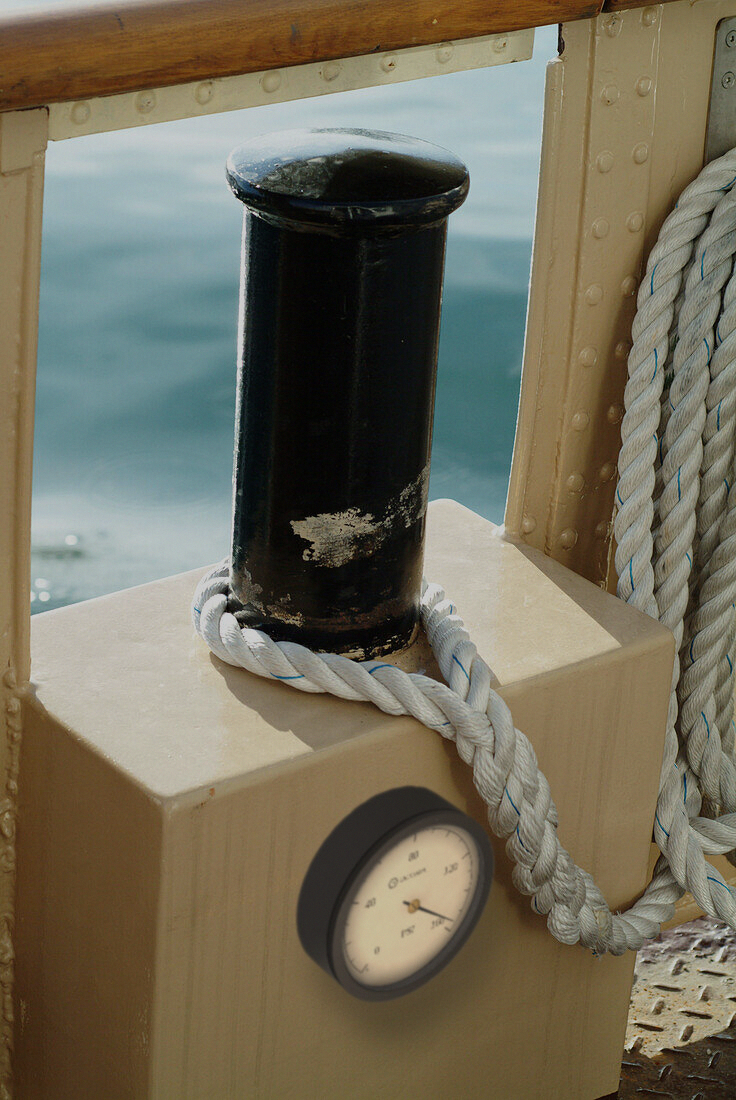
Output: 155 psi
